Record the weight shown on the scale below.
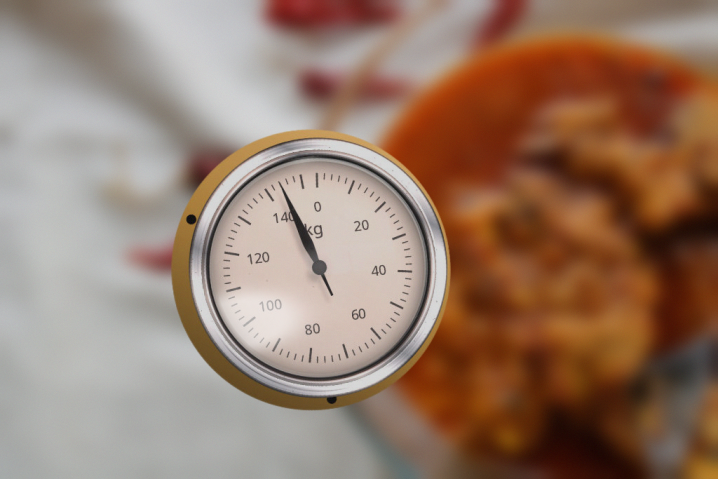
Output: 144 kg
